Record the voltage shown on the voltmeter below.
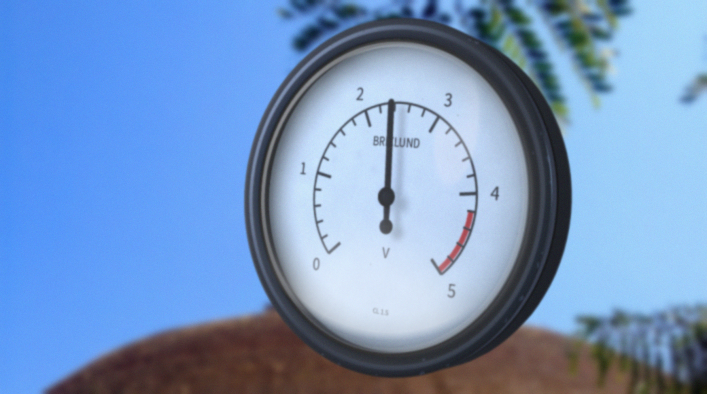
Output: 2.4 V
